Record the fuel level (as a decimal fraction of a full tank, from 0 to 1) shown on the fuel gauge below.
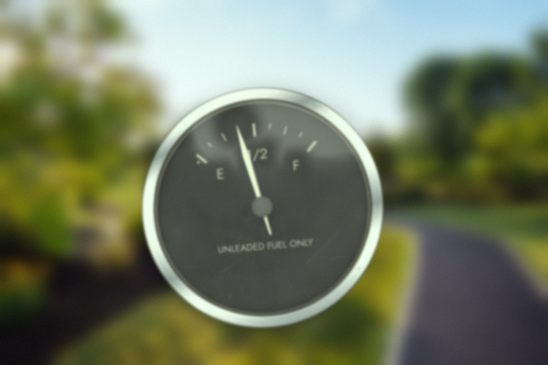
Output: 0.375
